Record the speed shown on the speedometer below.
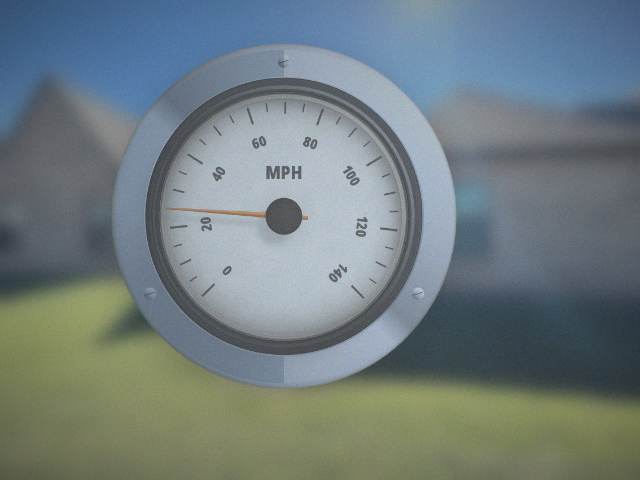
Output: 25 mph
